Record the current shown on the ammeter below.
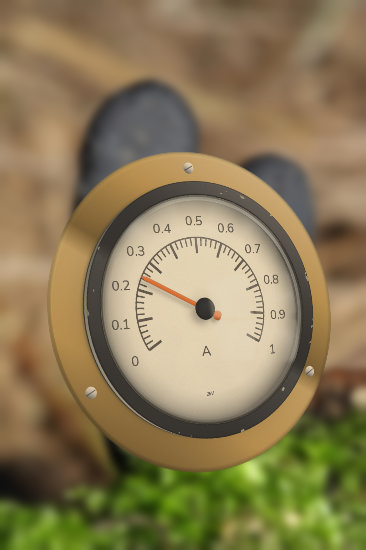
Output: 0.24 A
